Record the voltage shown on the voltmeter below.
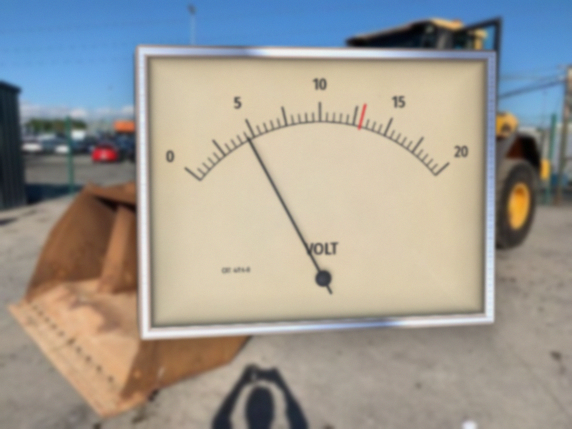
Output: 4.5 V
